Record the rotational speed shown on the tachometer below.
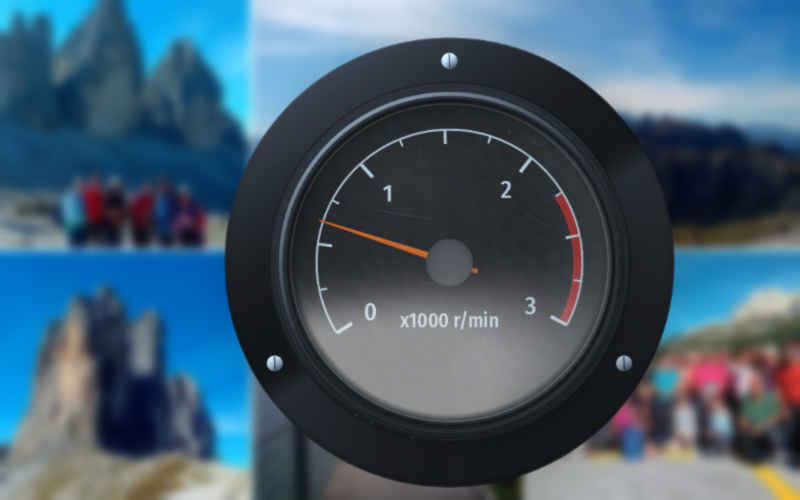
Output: 625 rpm
